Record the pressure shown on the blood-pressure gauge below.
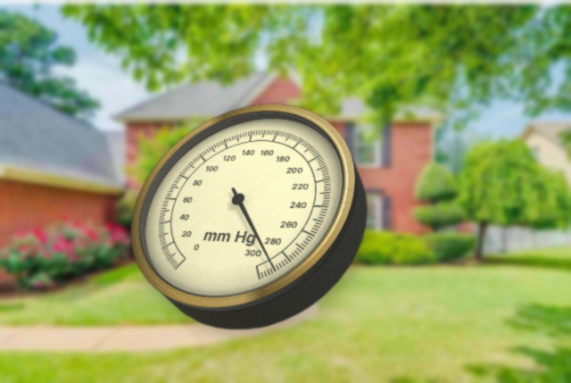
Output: 290 mmHg
